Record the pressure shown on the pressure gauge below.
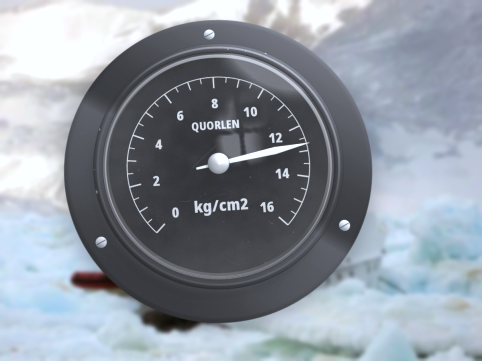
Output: 12.75 kg/cm²
